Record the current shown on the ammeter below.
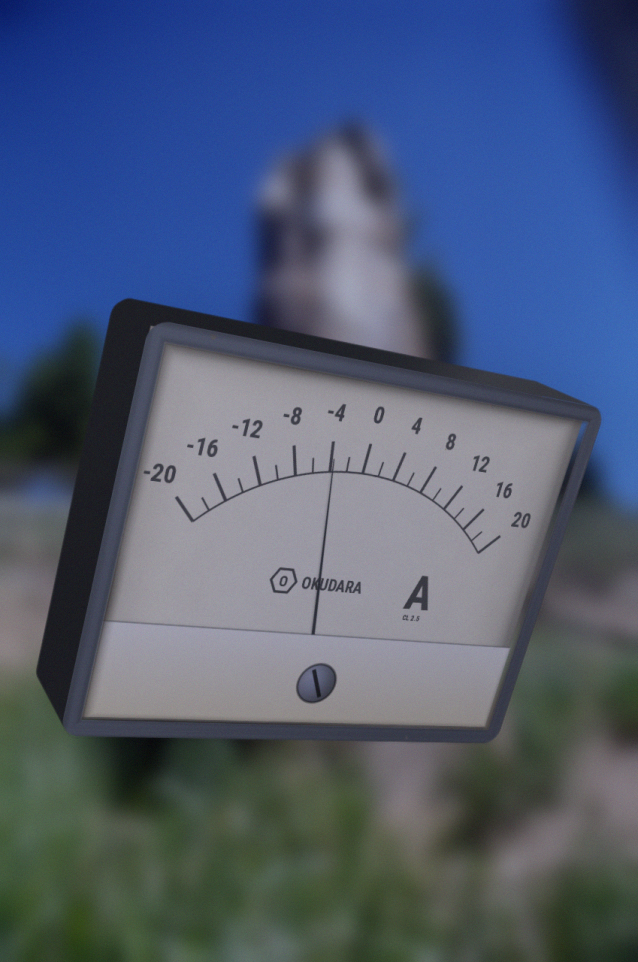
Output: -4 A
